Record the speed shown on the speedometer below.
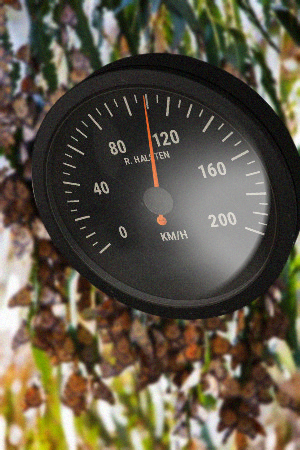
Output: 110 km/h
